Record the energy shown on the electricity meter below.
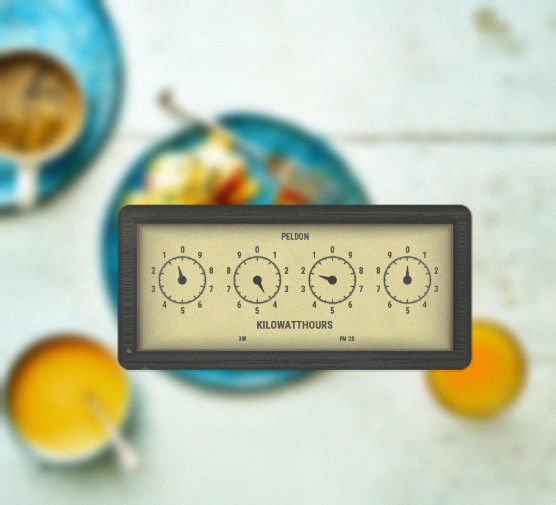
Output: 420 kWh
